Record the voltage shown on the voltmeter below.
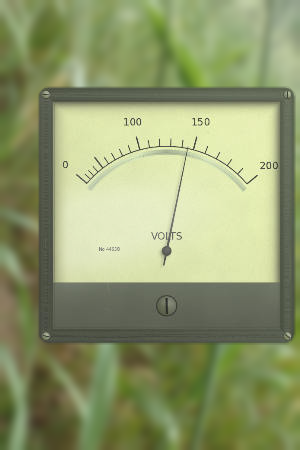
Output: 145 V
